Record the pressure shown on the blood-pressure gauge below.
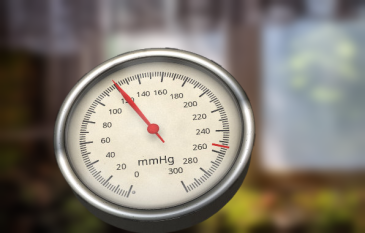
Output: 120 mmHg
